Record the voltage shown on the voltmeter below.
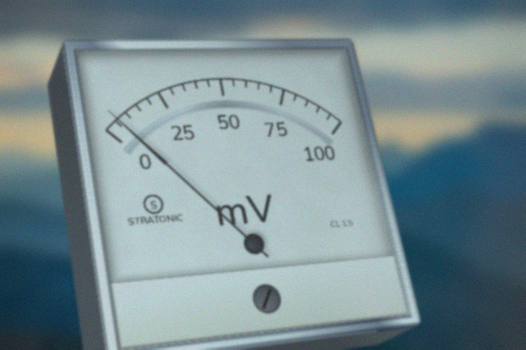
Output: 5 mV
